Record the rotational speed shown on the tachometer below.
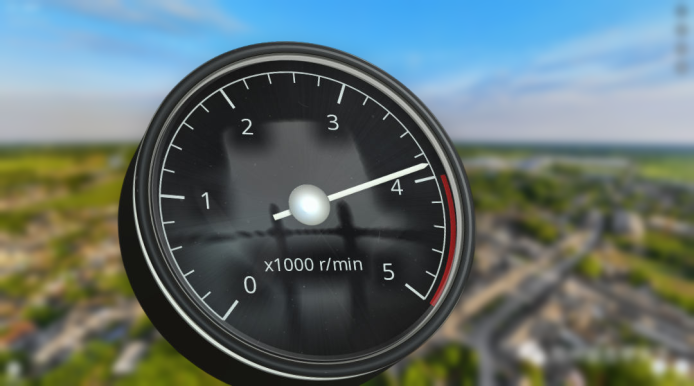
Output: 3900 rpm
